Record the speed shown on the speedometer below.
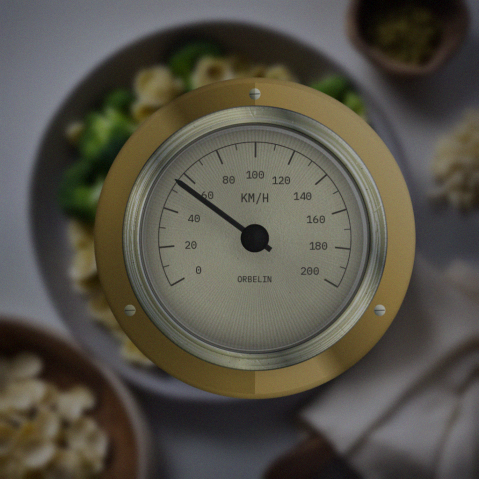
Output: 55 km/h
